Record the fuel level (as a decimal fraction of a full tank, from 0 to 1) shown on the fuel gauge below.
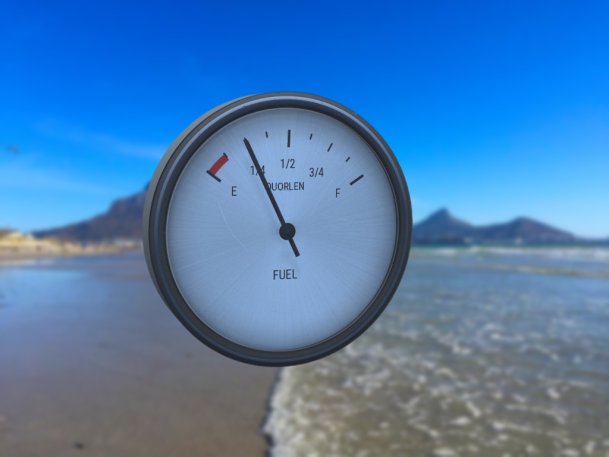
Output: 0.25
